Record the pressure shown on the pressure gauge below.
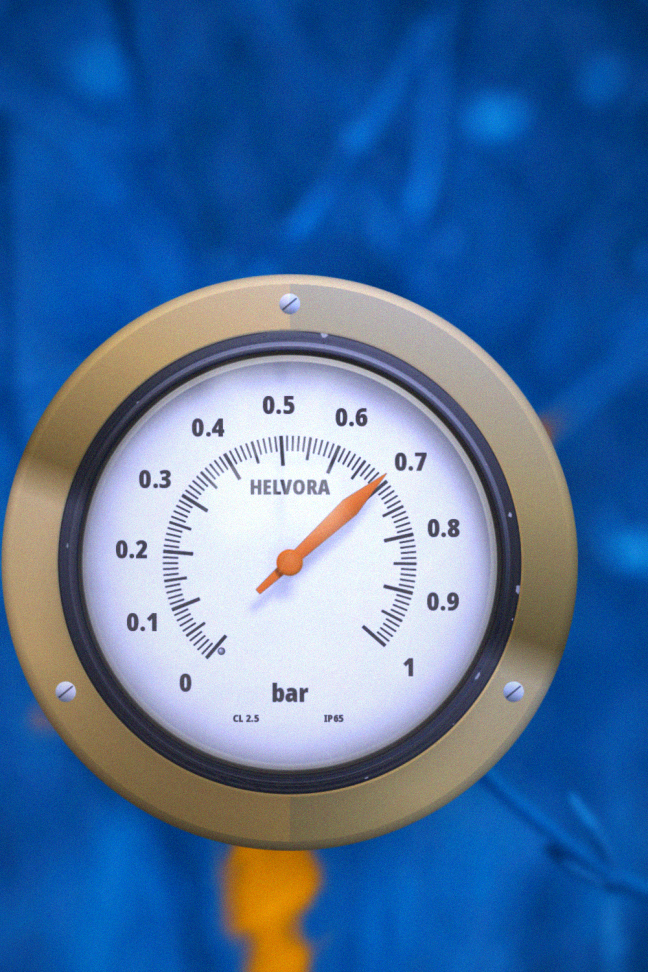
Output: 0.69 bar
